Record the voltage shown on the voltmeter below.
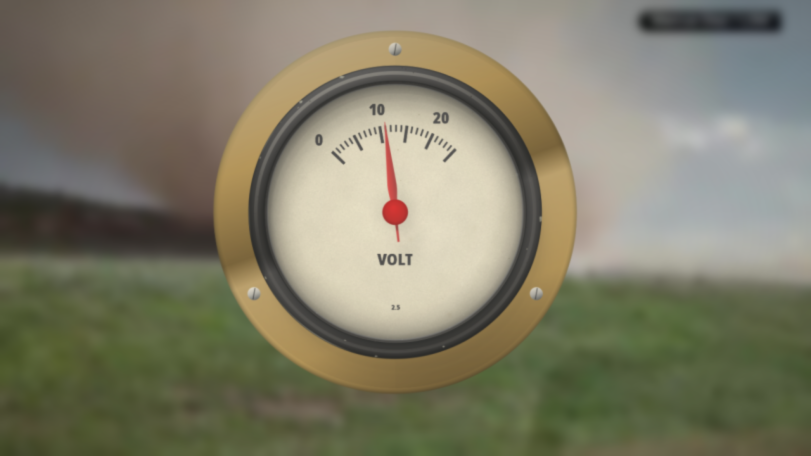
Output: 11 V
